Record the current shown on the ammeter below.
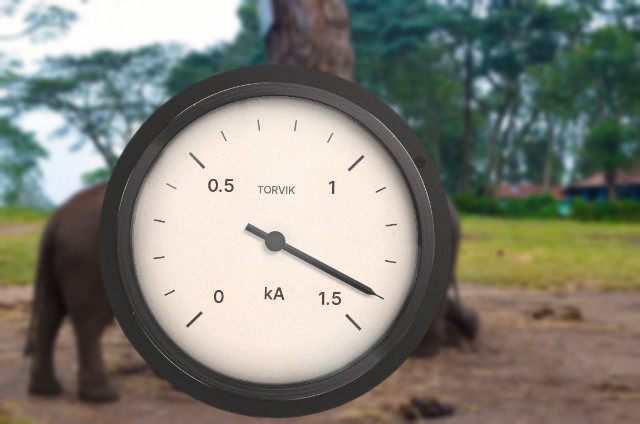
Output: 1.4 kA
